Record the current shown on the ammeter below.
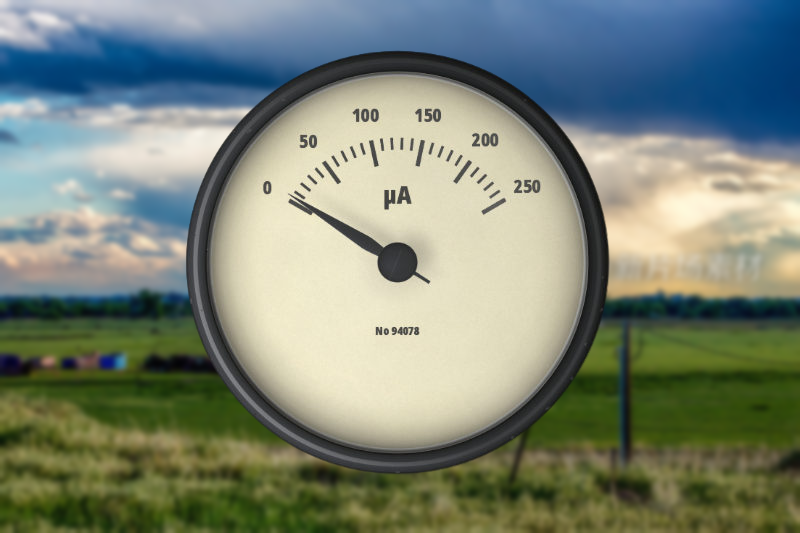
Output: 5 µA
